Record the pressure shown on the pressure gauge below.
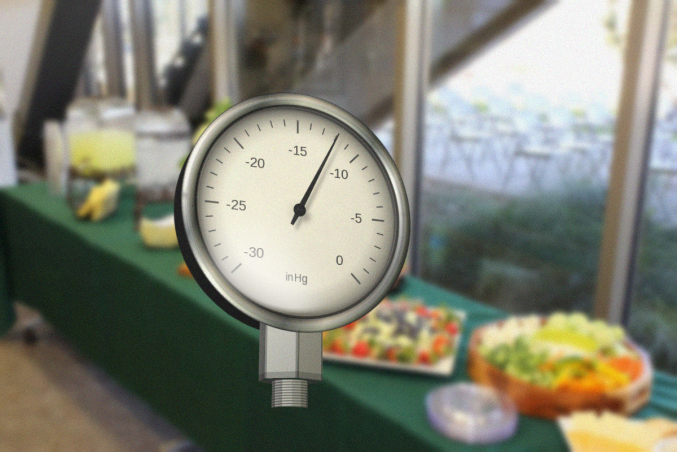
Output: -12 inHg
